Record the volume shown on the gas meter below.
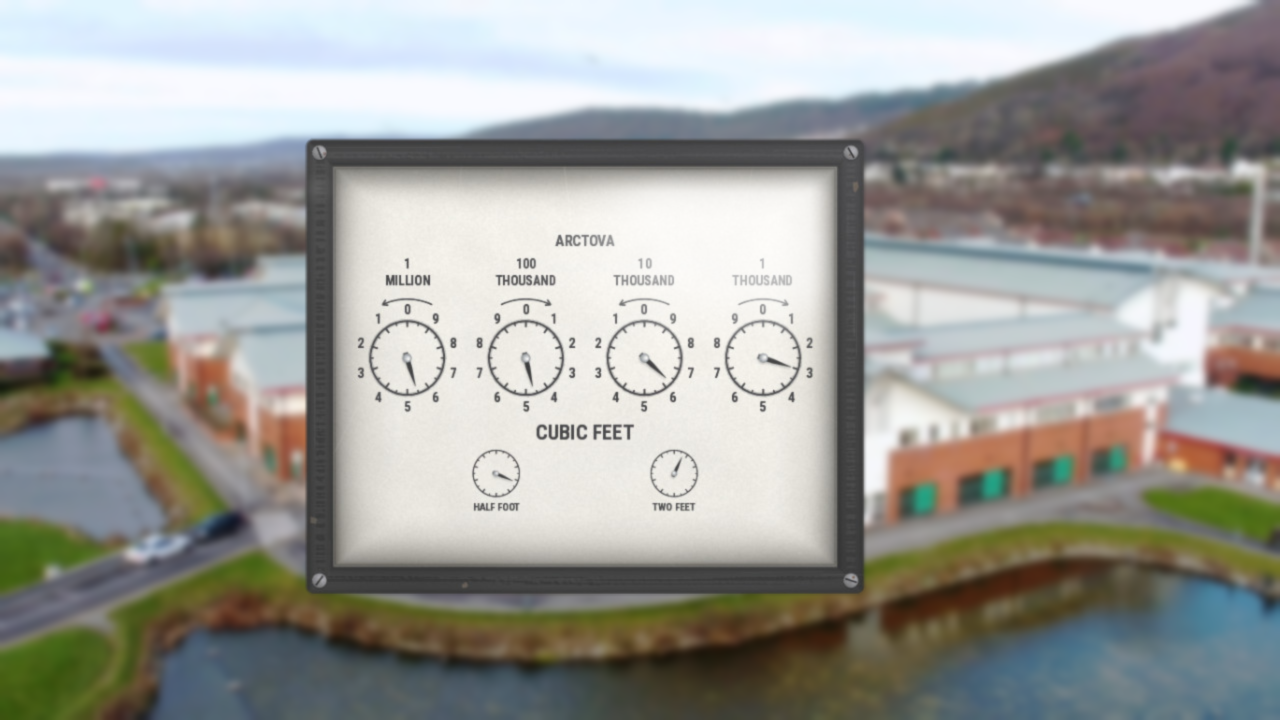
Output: 546300 ft³
